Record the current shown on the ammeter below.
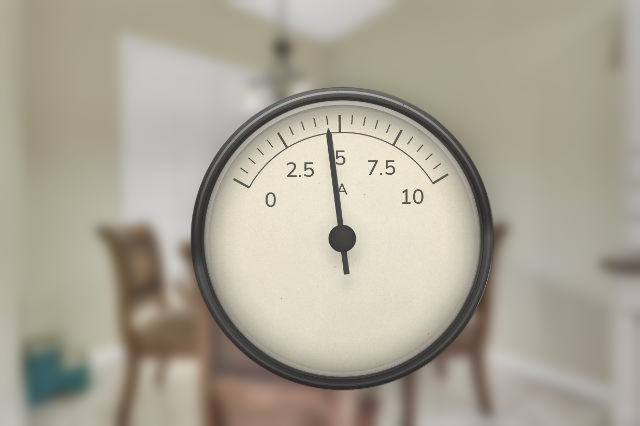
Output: 4.5 A
